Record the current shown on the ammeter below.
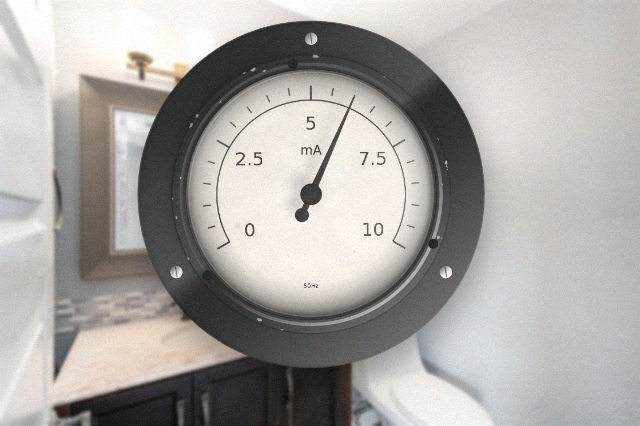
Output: 6 mA
